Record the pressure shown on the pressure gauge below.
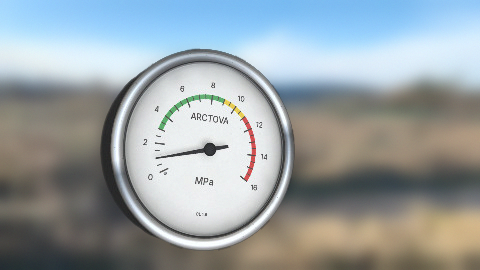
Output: 1 MPa
